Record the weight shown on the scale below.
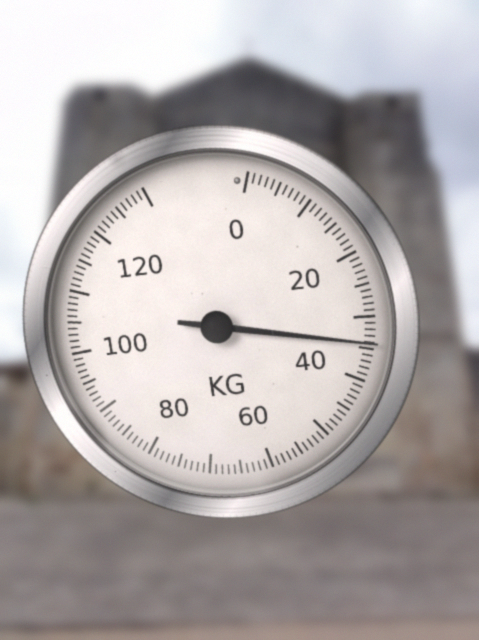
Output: 34 kg
